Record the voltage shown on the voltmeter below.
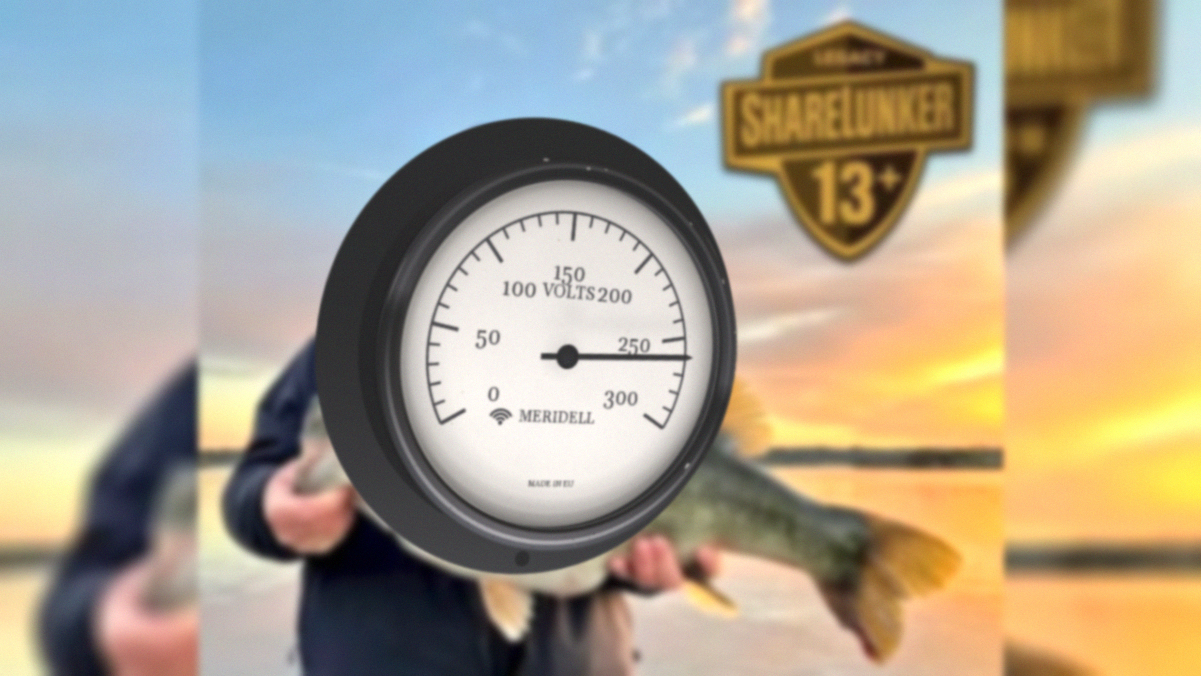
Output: 260 V
